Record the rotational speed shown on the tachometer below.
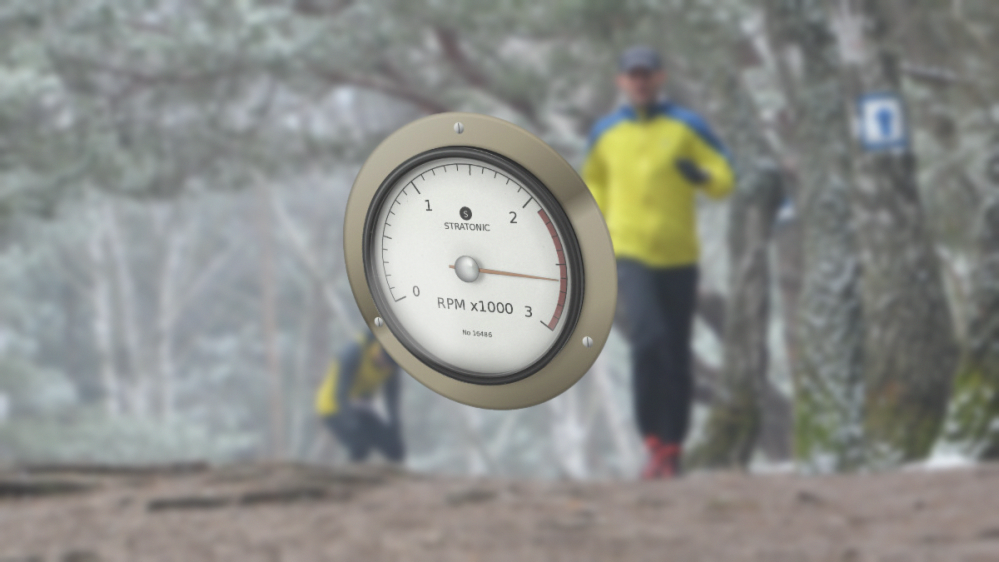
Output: 2600 rpm
